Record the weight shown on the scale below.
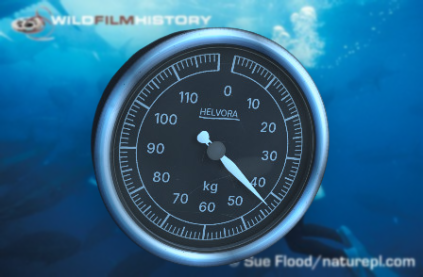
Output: 43 kg
